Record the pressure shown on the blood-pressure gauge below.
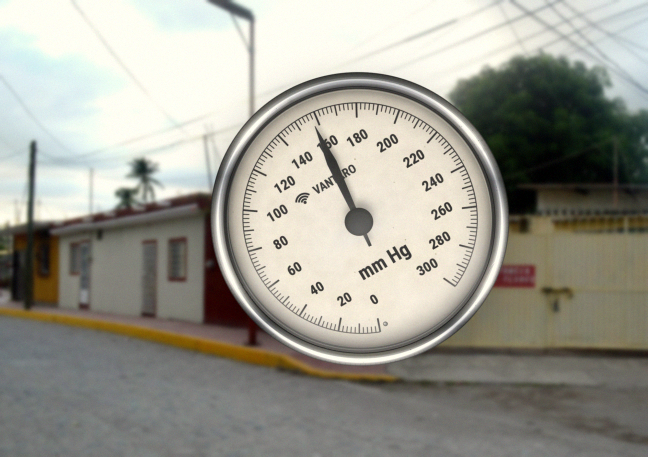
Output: 158 mmHg
